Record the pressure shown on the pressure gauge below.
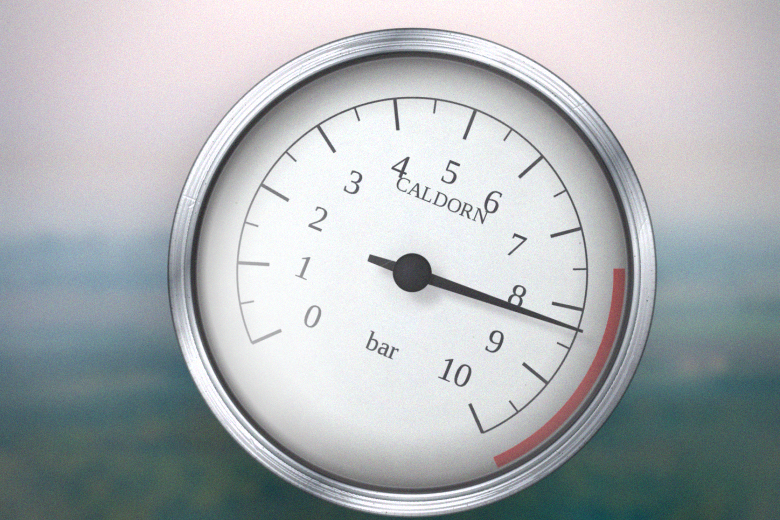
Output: 8.25 bar
